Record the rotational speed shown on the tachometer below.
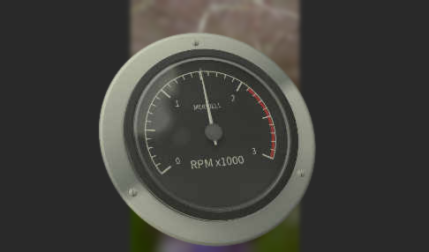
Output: 1500 rpm
